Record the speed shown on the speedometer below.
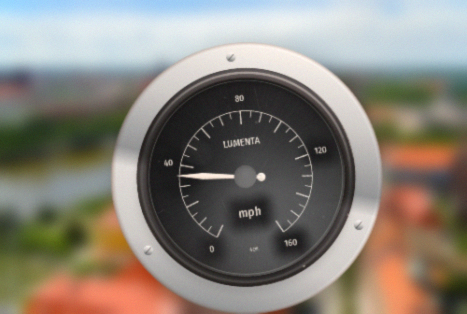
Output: 35 mph
